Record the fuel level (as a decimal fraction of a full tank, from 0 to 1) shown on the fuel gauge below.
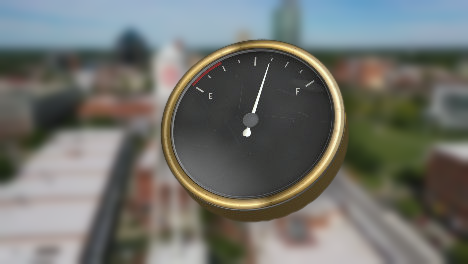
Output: 0.625
